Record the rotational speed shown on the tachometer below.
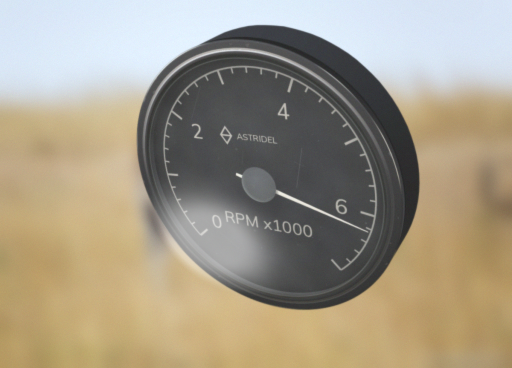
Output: 6200 rpm
